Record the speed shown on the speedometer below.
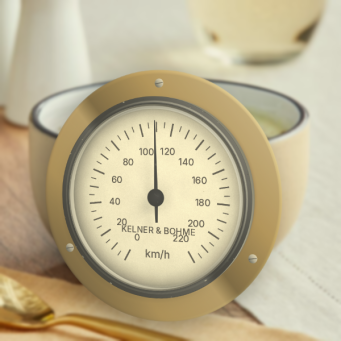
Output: 110 km/h
